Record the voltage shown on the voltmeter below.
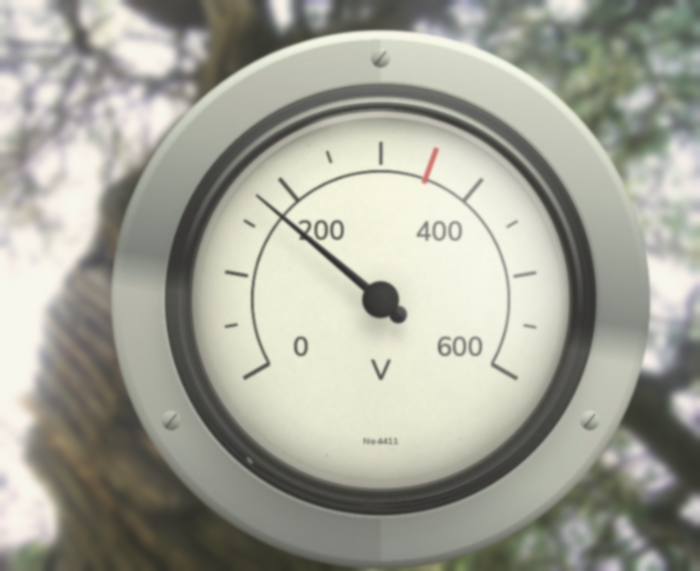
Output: 175 V
